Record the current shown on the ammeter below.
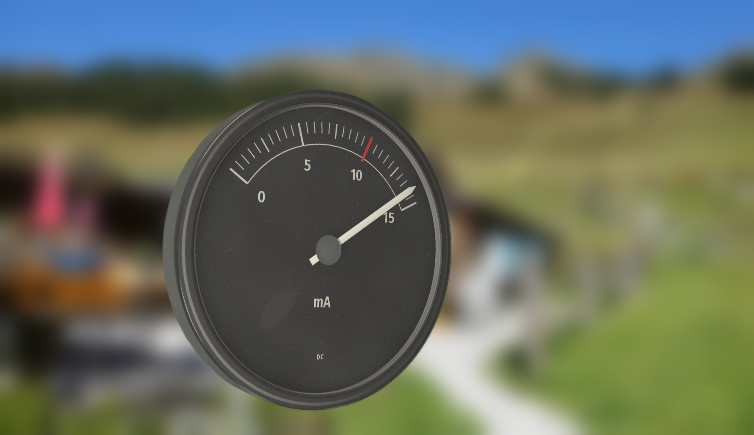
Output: 14 mA
